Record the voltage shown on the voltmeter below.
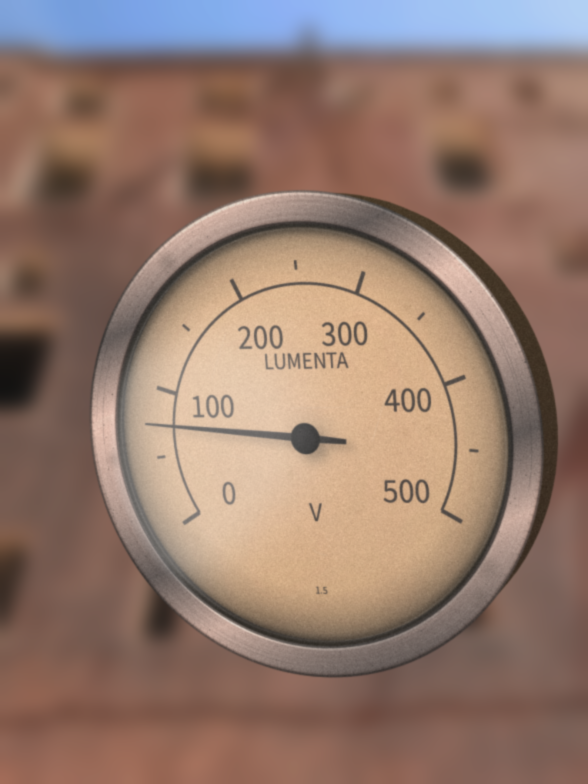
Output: 75 V
